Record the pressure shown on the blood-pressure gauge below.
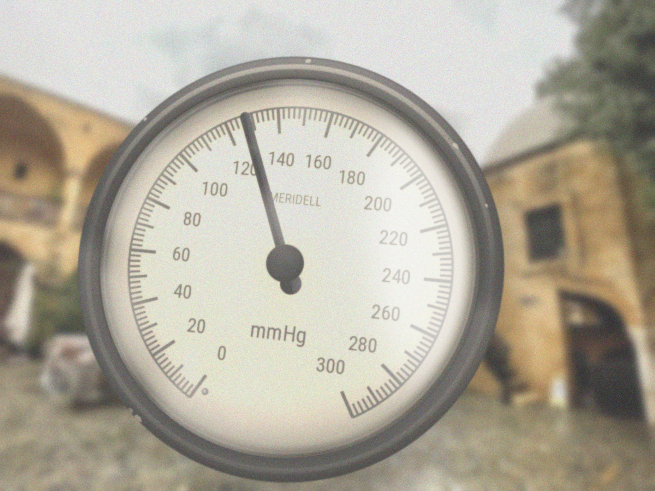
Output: 128 mmHg
